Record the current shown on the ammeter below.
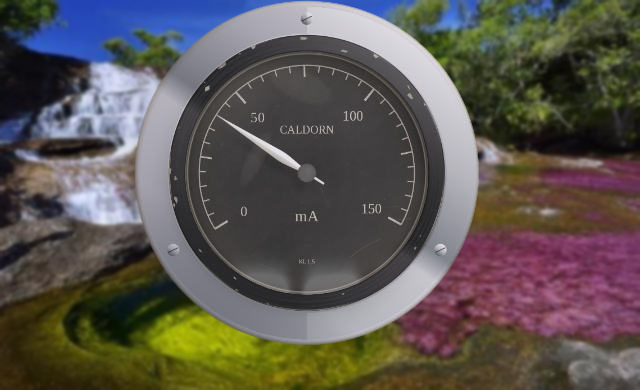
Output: 40 mA
